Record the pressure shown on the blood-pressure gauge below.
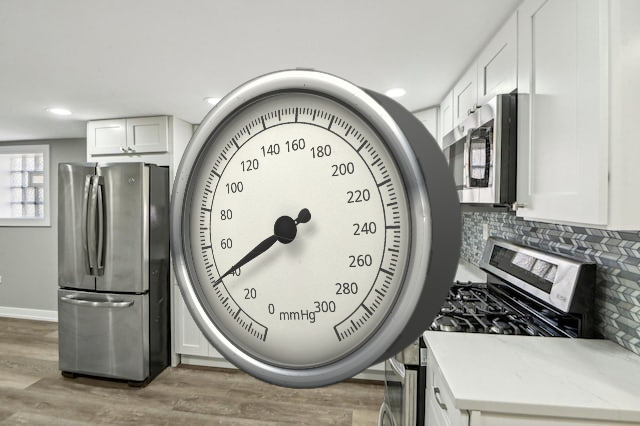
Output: 40 mmHg
